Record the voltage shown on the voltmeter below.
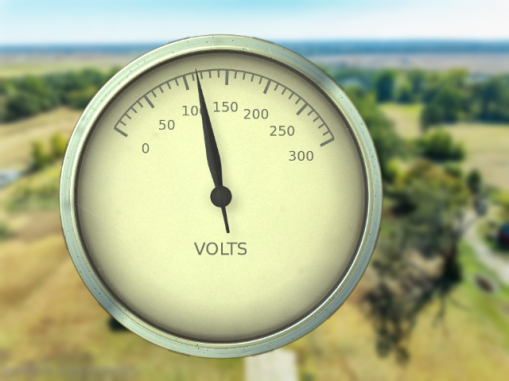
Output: 115 V
